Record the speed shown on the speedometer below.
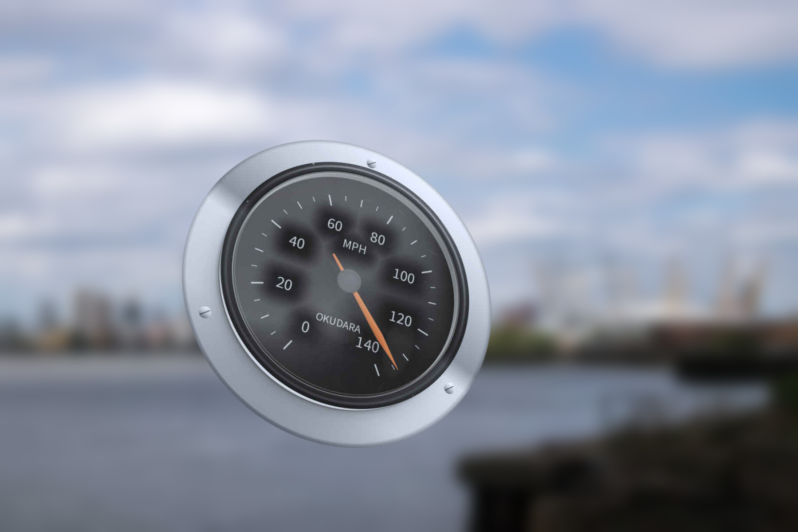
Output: 135 mph
